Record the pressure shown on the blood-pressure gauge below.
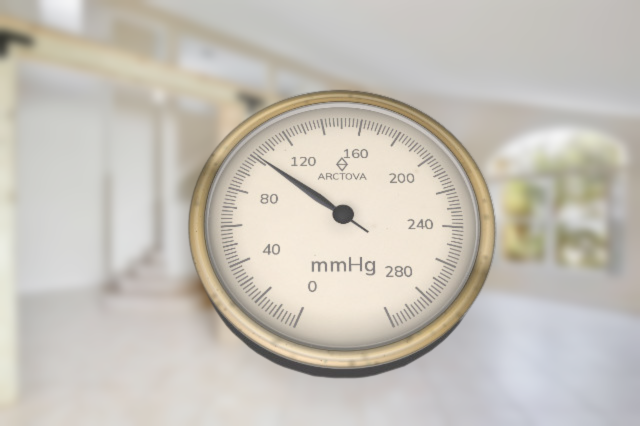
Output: 100 mmHg
